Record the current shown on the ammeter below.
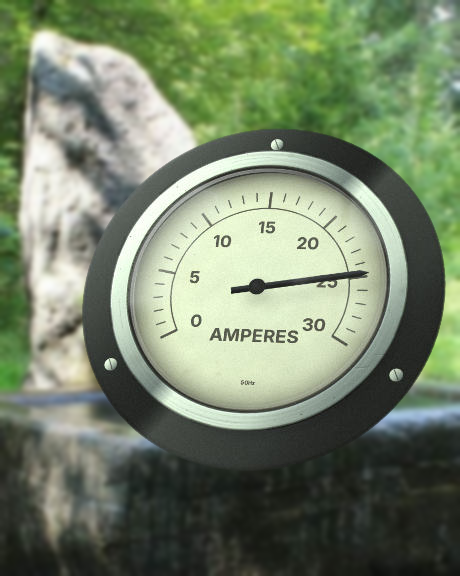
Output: 25 A
